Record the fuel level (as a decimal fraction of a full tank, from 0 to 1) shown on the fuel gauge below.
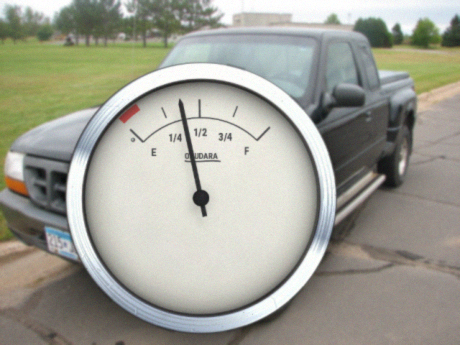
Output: 0.375
